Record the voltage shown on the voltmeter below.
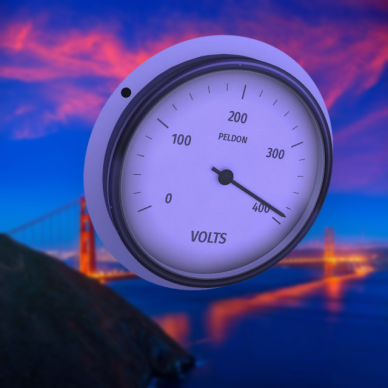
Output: 390 V
